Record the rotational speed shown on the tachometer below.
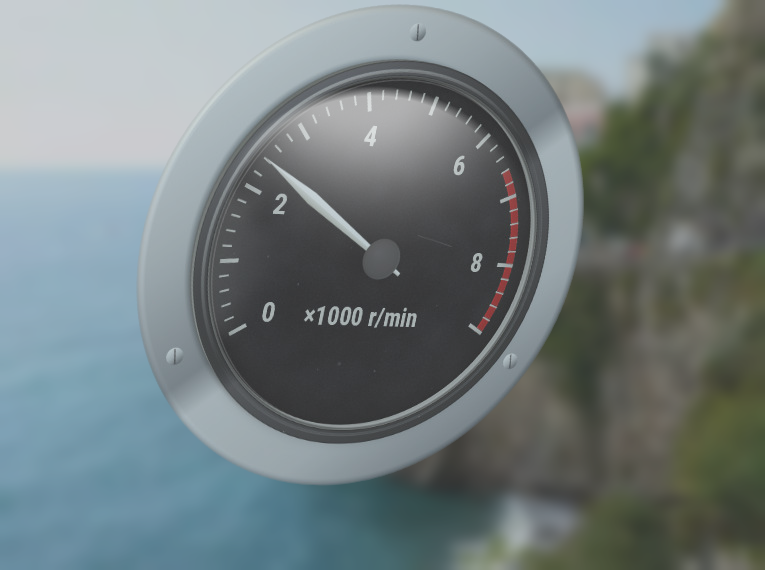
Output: 2400 rpm
